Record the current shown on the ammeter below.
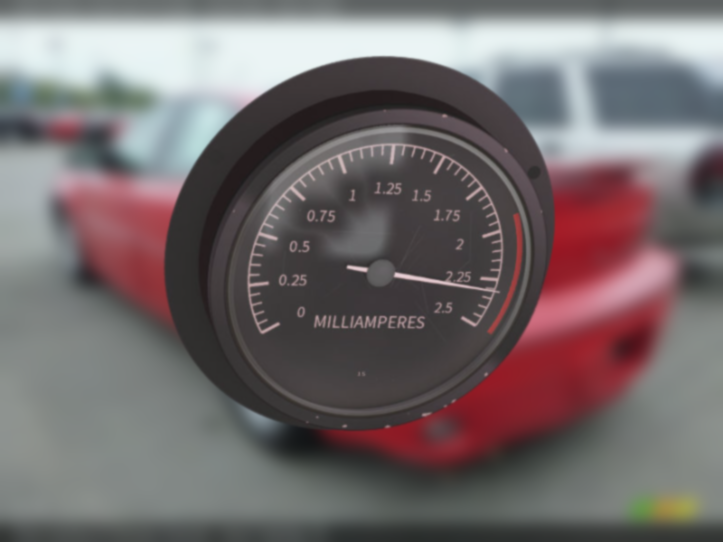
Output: 2.3 mA
